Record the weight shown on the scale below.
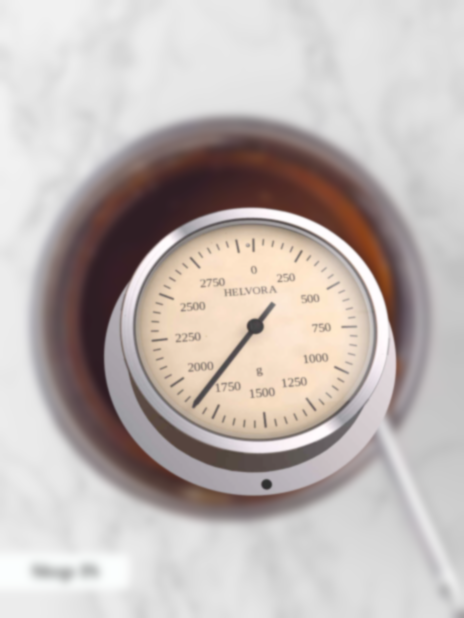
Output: 1850 g
